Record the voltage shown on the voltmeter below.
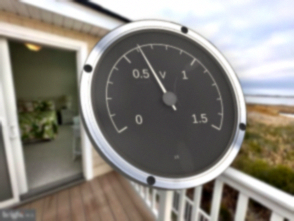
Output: 0.6 V
